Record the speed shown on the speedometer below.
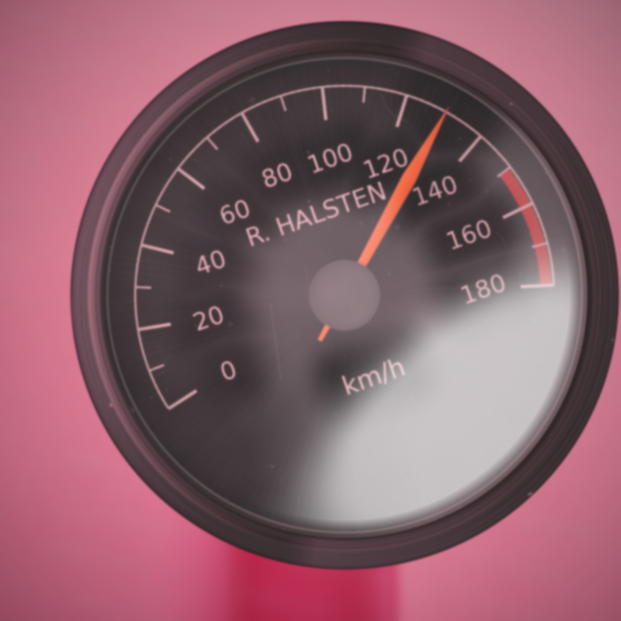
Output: 130 km/h
